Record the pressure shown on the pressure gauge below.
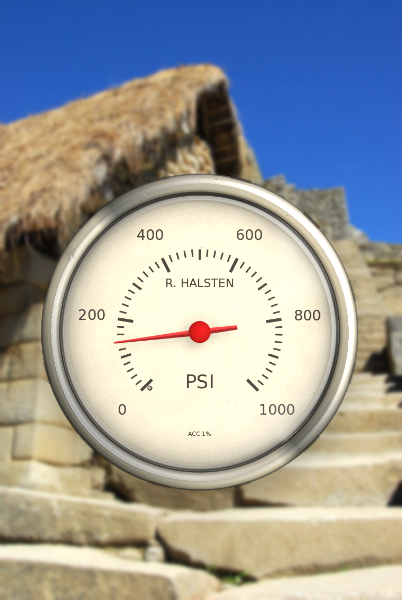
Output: 140 psi
